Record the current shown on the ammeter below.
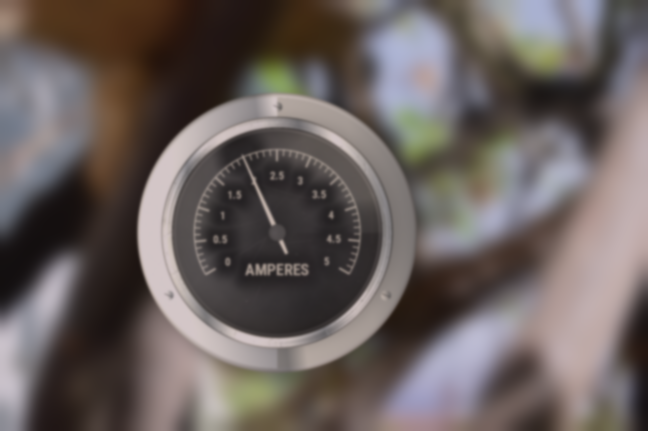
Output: 2 A
